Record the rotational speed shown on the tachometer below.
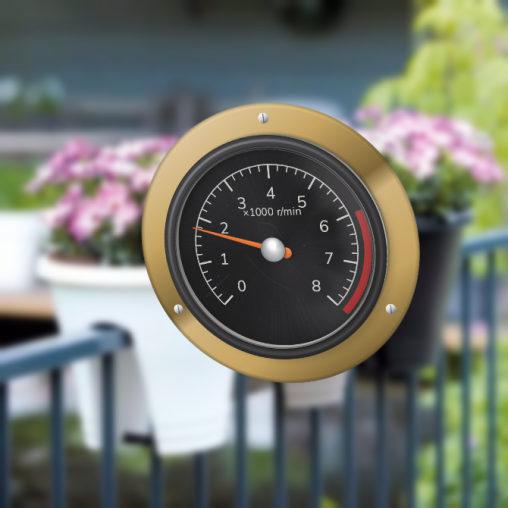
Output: 1800 rpm
